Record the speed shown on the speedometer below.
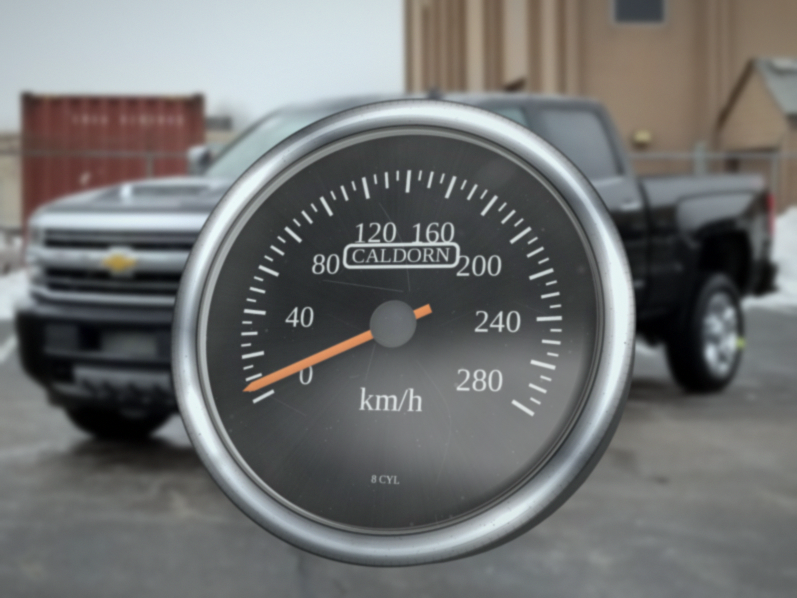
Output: 5 km/h
